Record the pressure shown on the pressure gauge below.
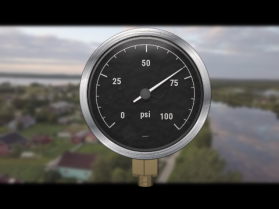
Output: 70 psi
